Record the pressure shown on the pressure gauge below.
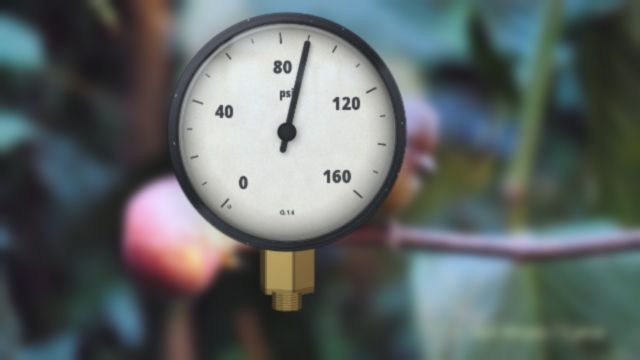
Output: 90 psi
